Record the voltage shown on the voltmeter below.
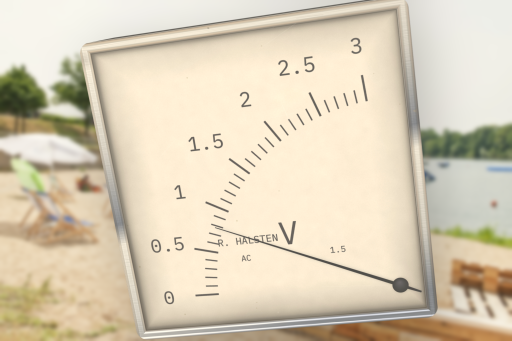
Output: 0.8 V
